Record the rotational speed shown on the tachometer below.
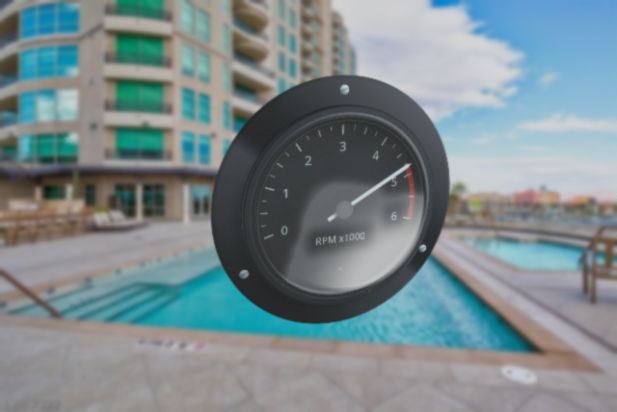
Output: 4750 rpm
